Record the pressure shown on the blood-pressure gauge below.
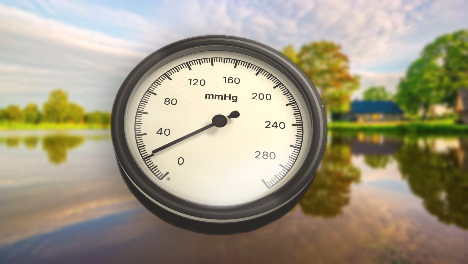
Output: 20 mmHg
